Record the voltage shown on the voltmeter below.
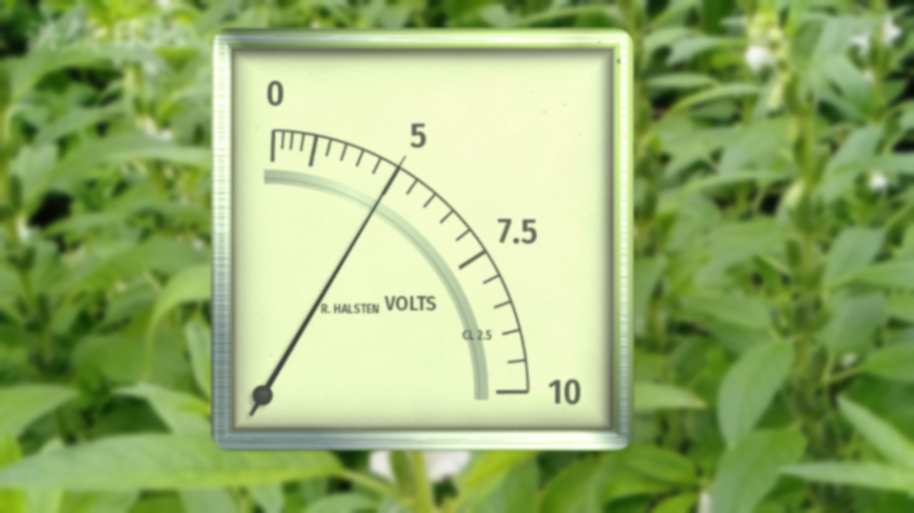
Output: 5 V
